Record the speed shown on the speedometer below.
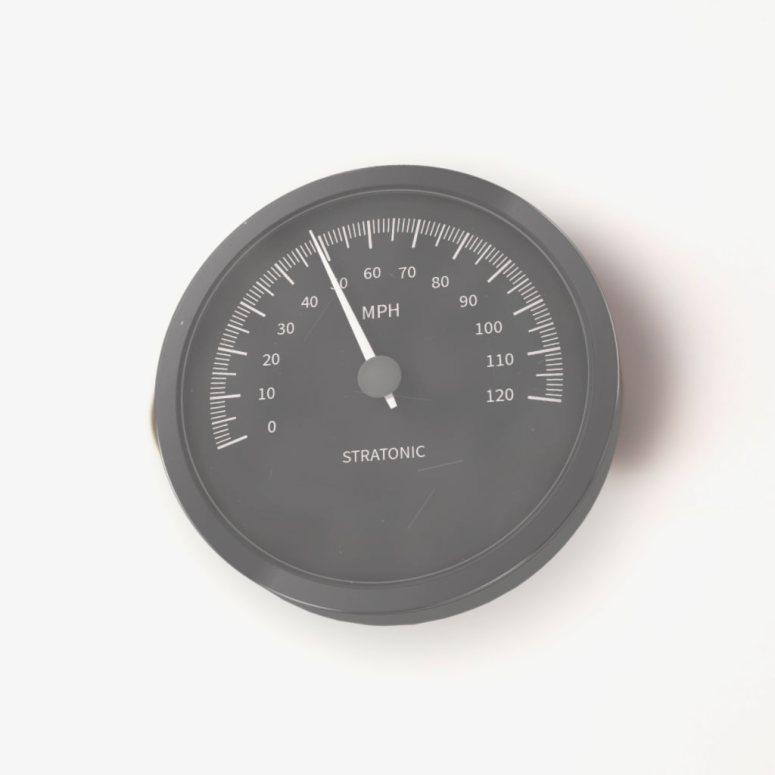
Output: 49 mph
